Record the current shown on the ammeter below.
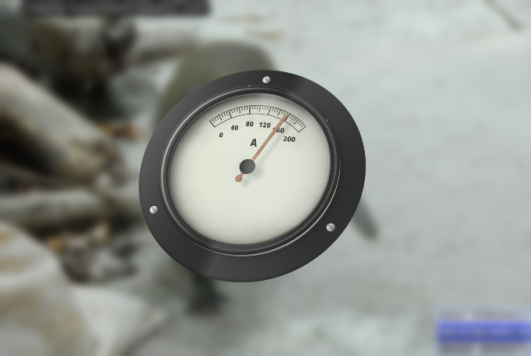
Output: 160 A
